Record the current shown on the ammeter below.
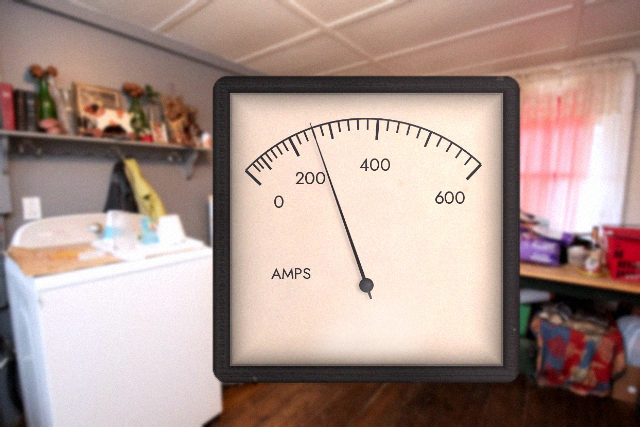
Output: 260 A
